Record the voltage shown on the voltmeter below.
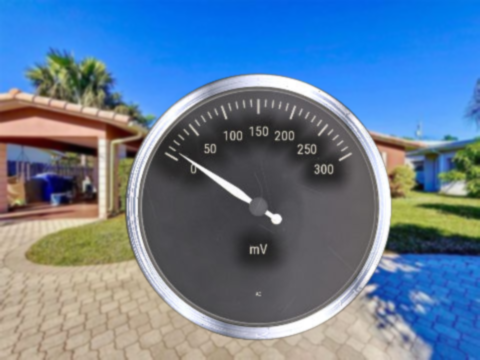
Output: 10 mV
